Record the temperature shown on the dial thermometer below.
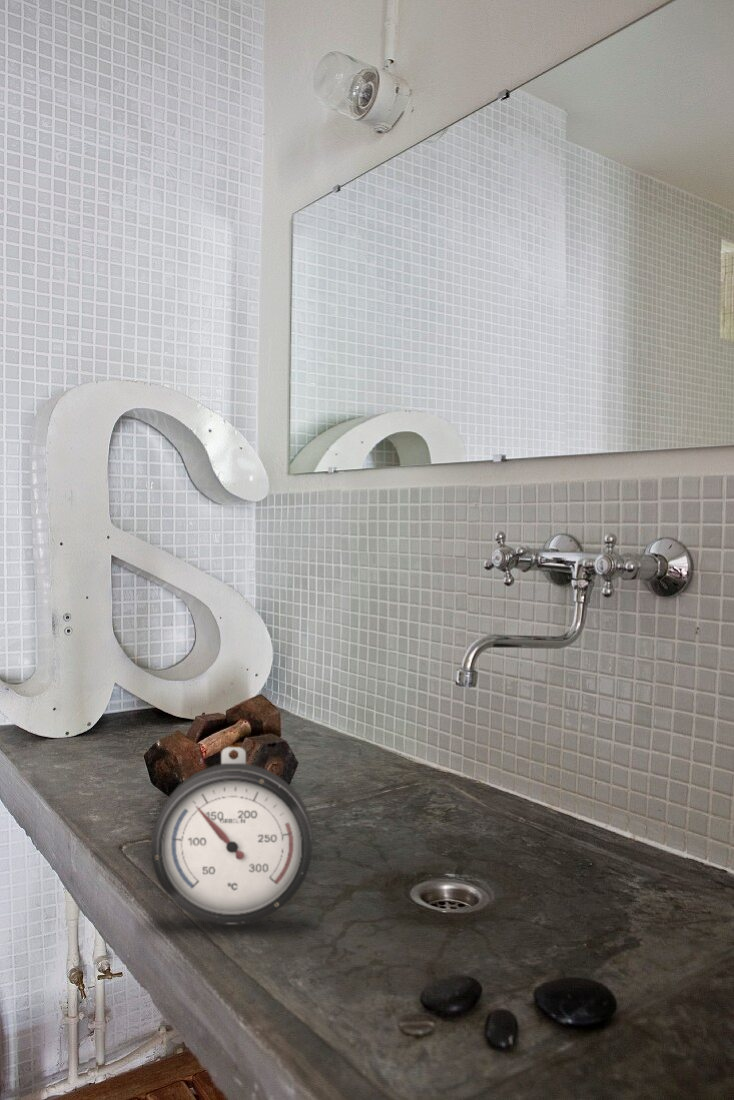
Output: 140 °C
